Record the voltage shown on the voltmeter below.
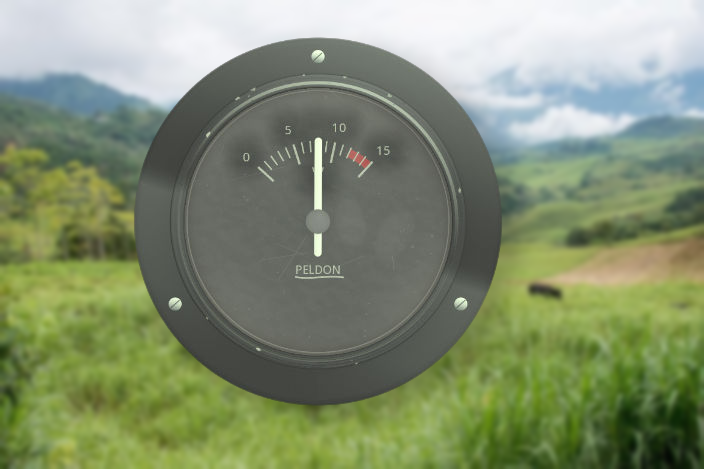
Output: 8 V
